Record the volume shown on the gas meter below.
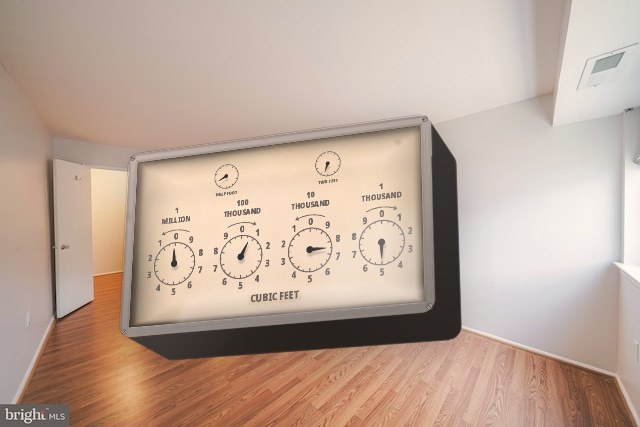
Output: 7500 ft³
